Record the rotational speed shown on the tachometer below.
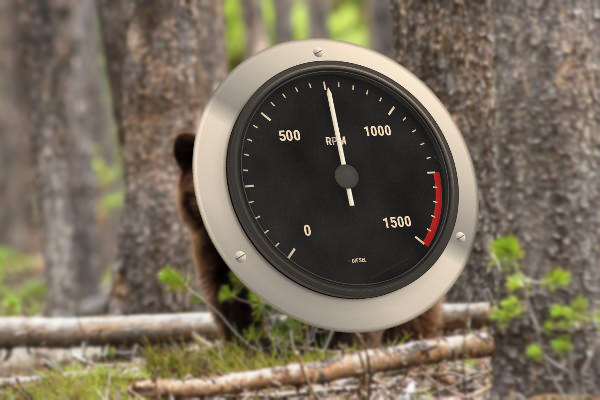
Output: 750 rpm
